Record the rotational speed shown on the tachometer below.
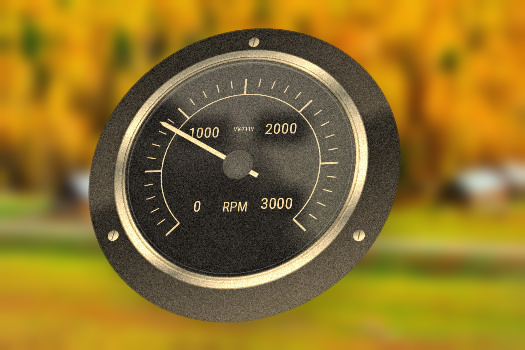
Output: 850 rpm
